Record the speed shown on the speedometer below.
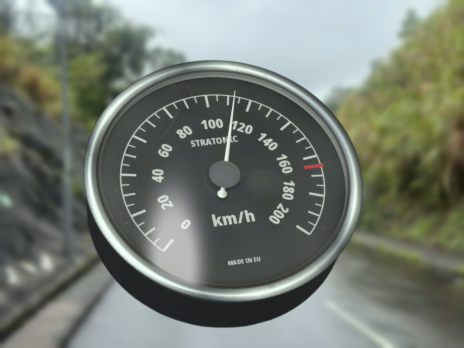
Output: 112.5 km/h
